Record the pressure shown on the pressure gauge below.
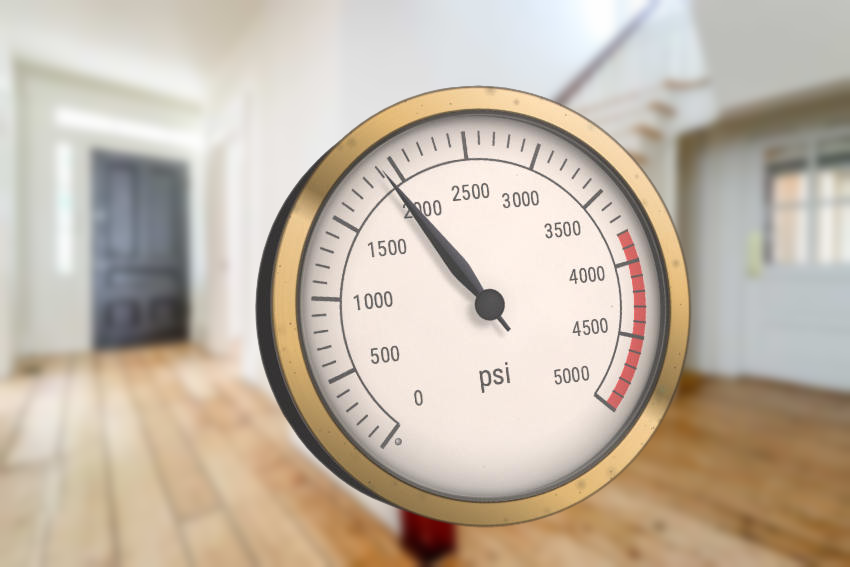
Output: 1900 psi
